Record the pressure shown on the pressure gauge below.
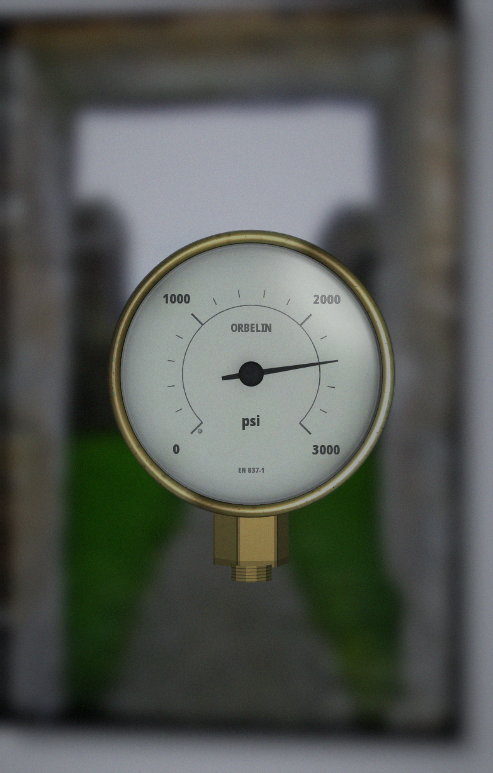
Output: 2400 psi
